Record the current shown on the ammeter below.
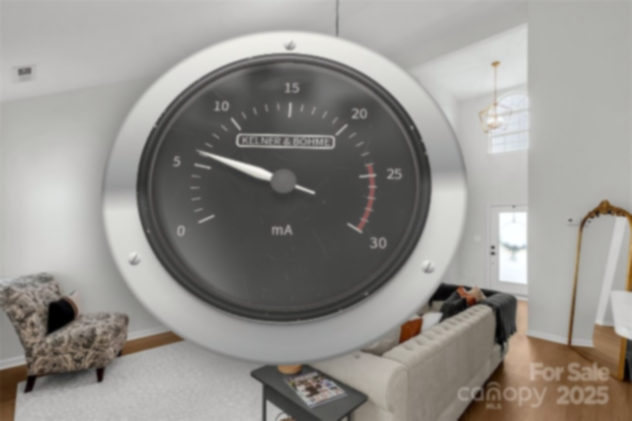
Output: 6 mA
